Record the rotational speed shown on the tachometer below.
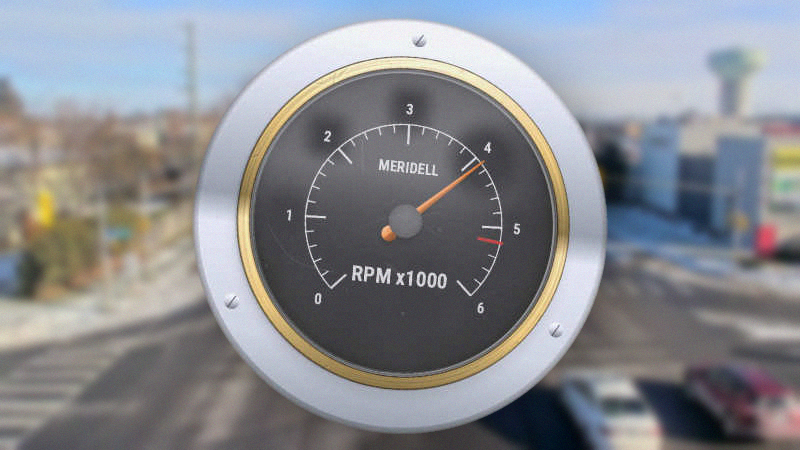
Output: 4100 rpm
